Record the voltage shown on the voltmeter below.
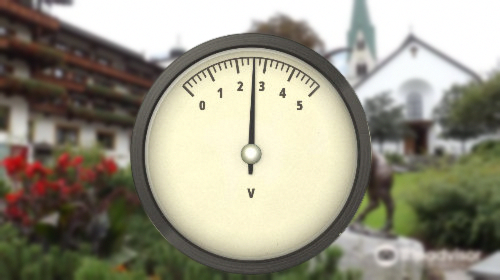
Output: 2.6 V
